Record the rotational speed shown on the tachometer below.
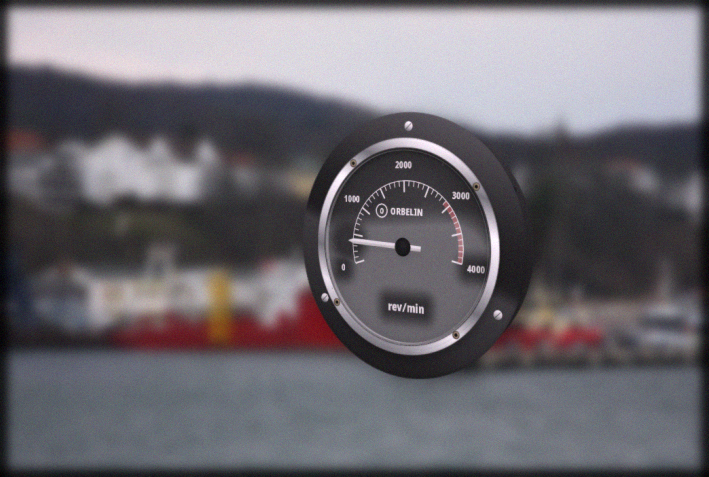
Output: 400 rpm
